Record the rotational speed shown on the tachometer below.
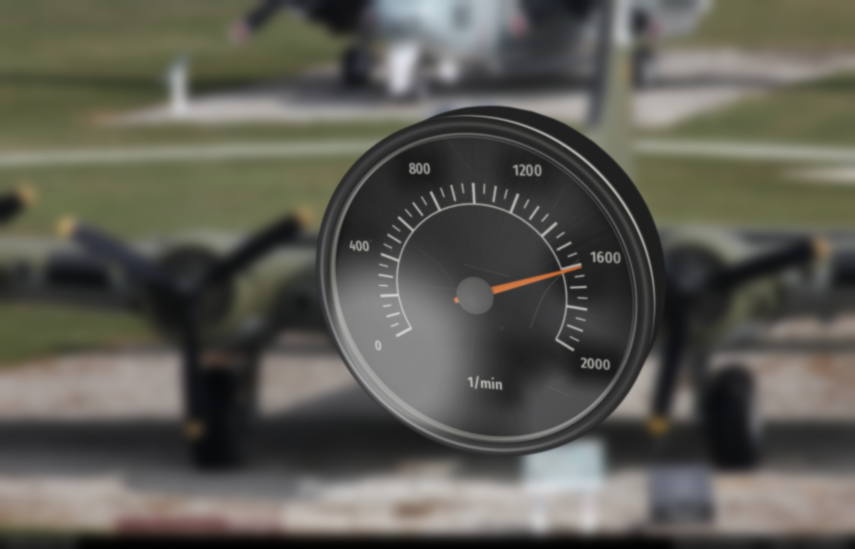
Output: 1600 rpm
